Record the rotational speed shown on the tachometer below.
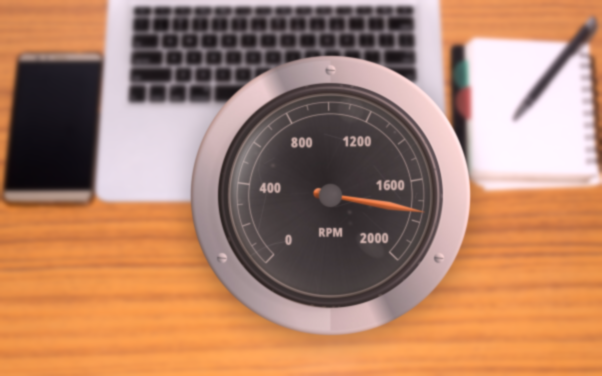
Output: 1750 rpm
